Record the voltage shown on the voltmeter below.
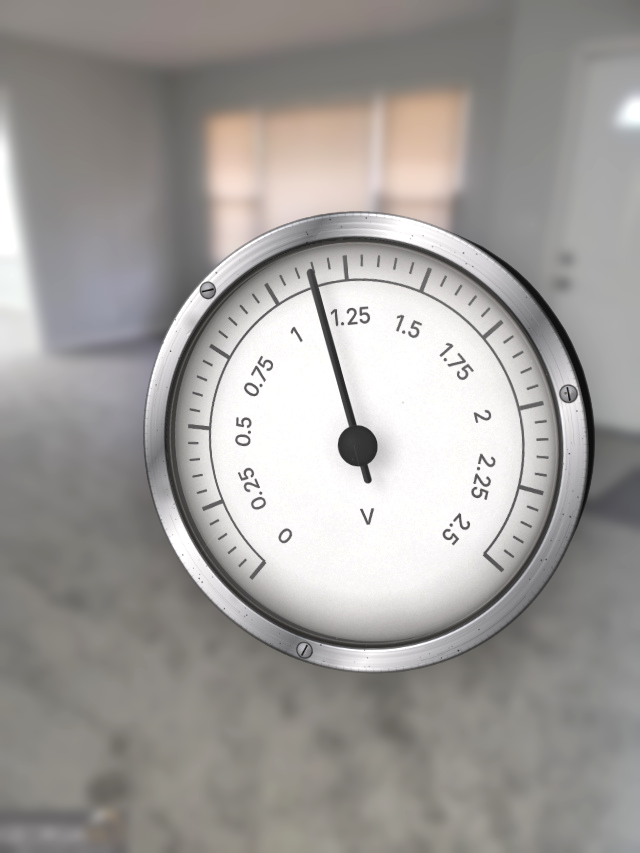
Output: 1.15 V
